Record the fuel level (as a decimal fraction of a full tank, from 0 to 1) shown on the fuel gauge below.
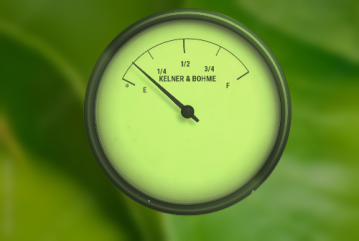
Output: 0.125
